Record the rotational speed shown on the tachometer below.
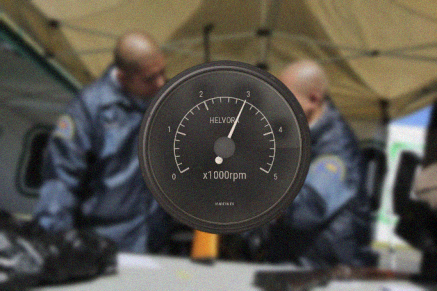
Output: 3000 rpm
